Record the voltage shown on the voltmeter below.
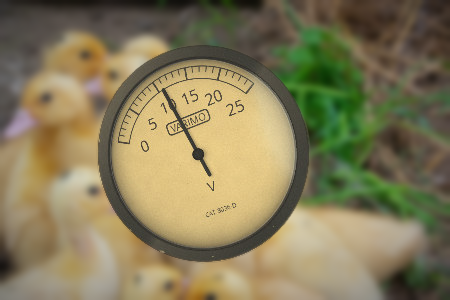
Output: 11 V
